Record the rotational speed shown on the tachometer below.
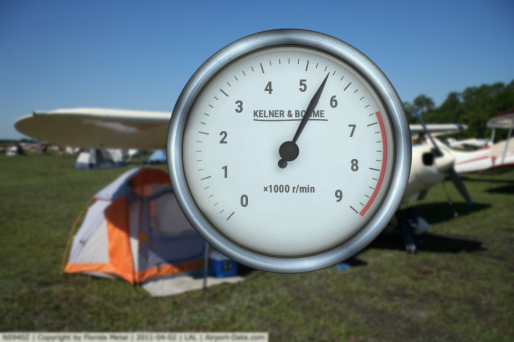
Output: 5500 rpm
